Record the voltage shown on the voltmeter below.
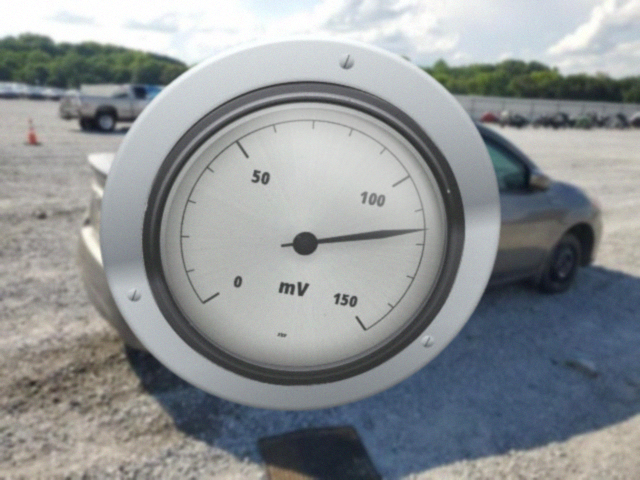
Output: 115 mV
